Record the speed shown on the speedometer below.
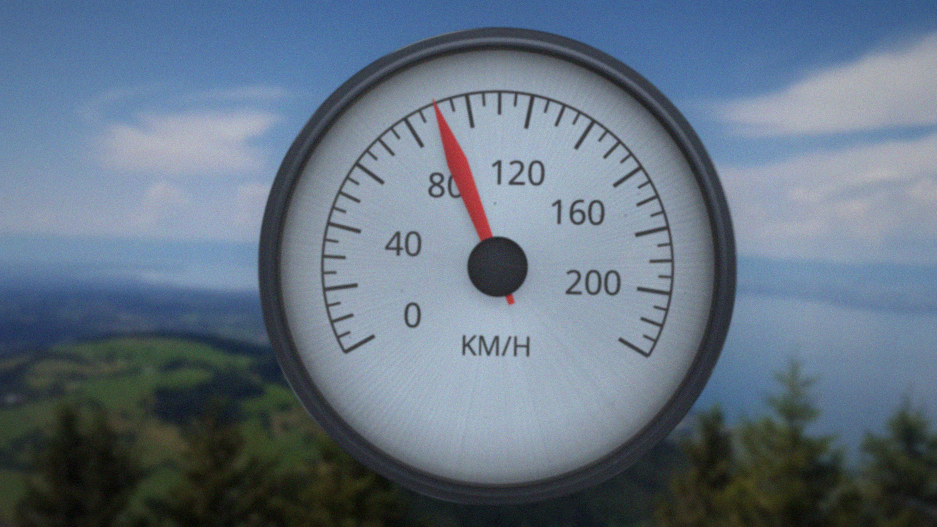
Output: 90 km/h
